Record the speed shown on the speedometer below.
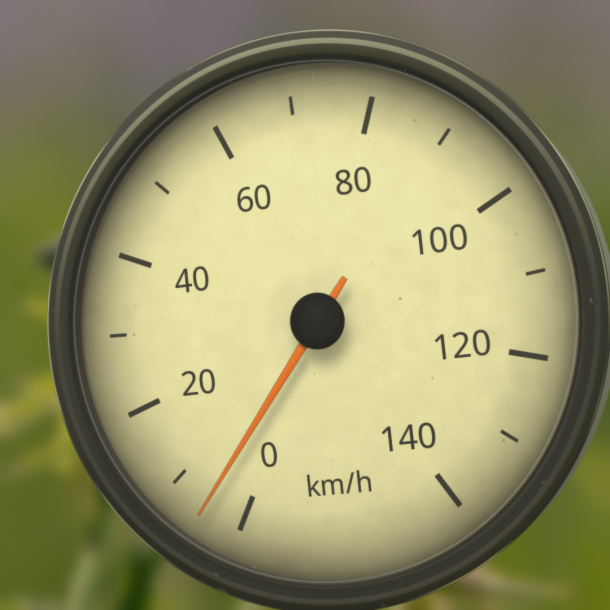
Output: 5 km/h
